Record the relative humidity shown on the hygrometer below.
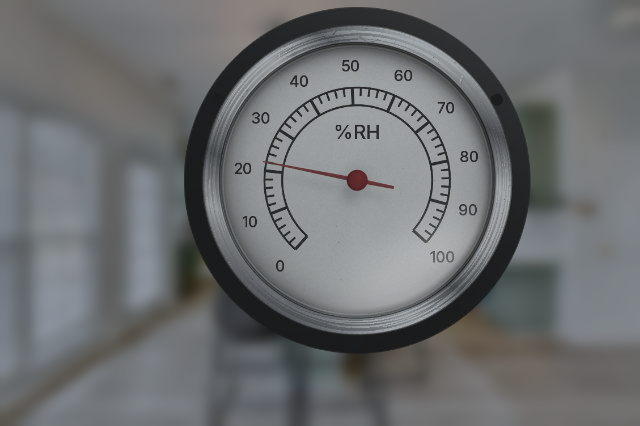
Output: 22 %
